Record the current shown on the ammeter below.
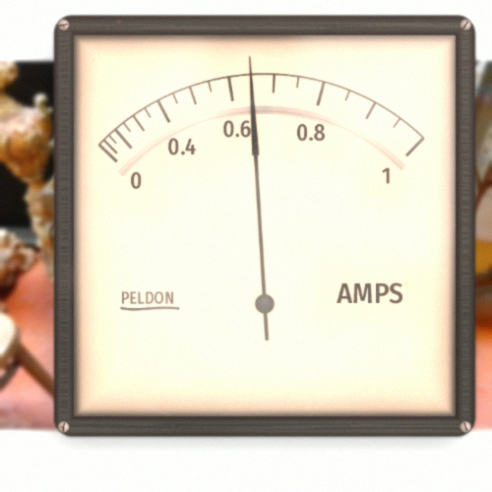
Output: 0.65 A
